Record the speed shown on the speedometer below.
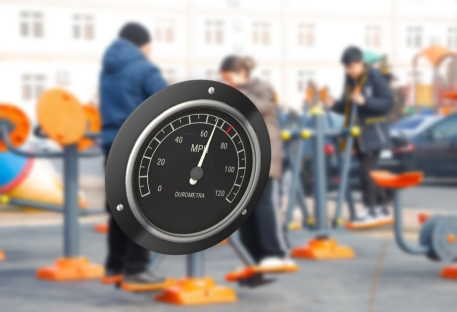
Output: 65 mph
